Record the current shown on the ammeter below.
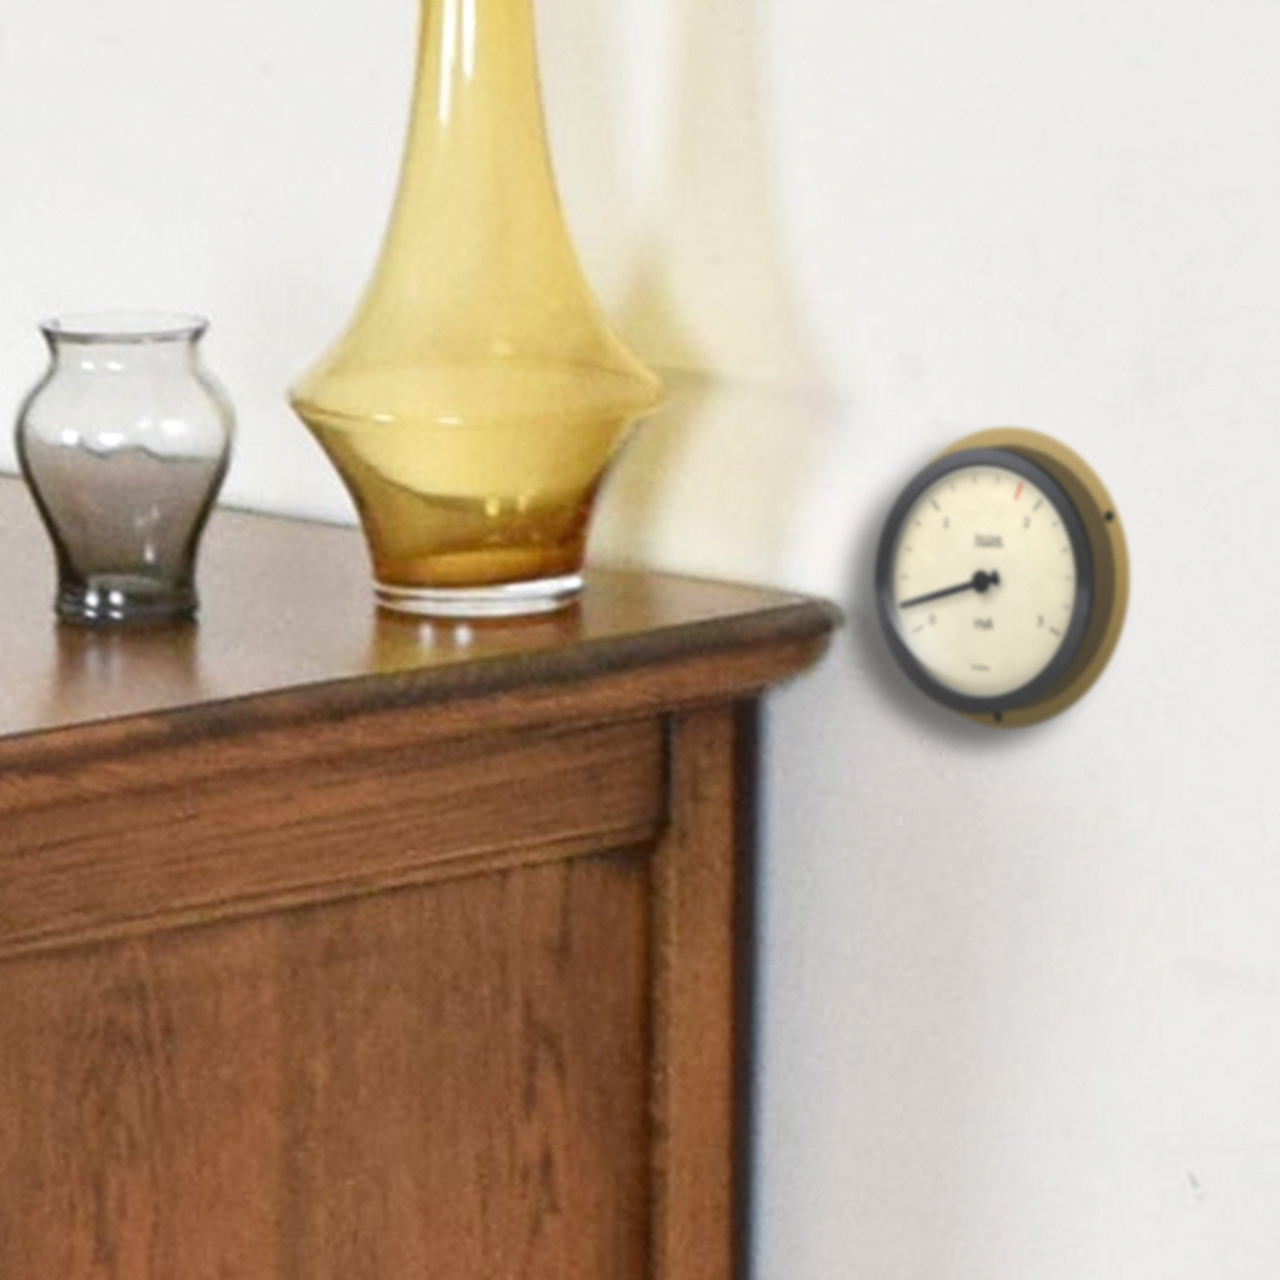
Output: 0.2 mA
